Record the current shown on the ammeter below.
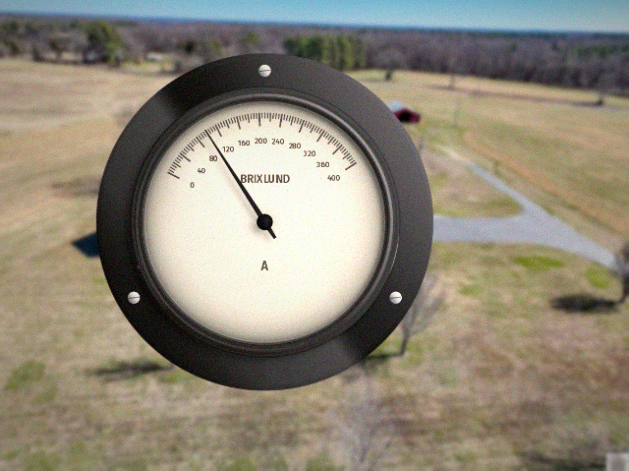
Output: 100 A
